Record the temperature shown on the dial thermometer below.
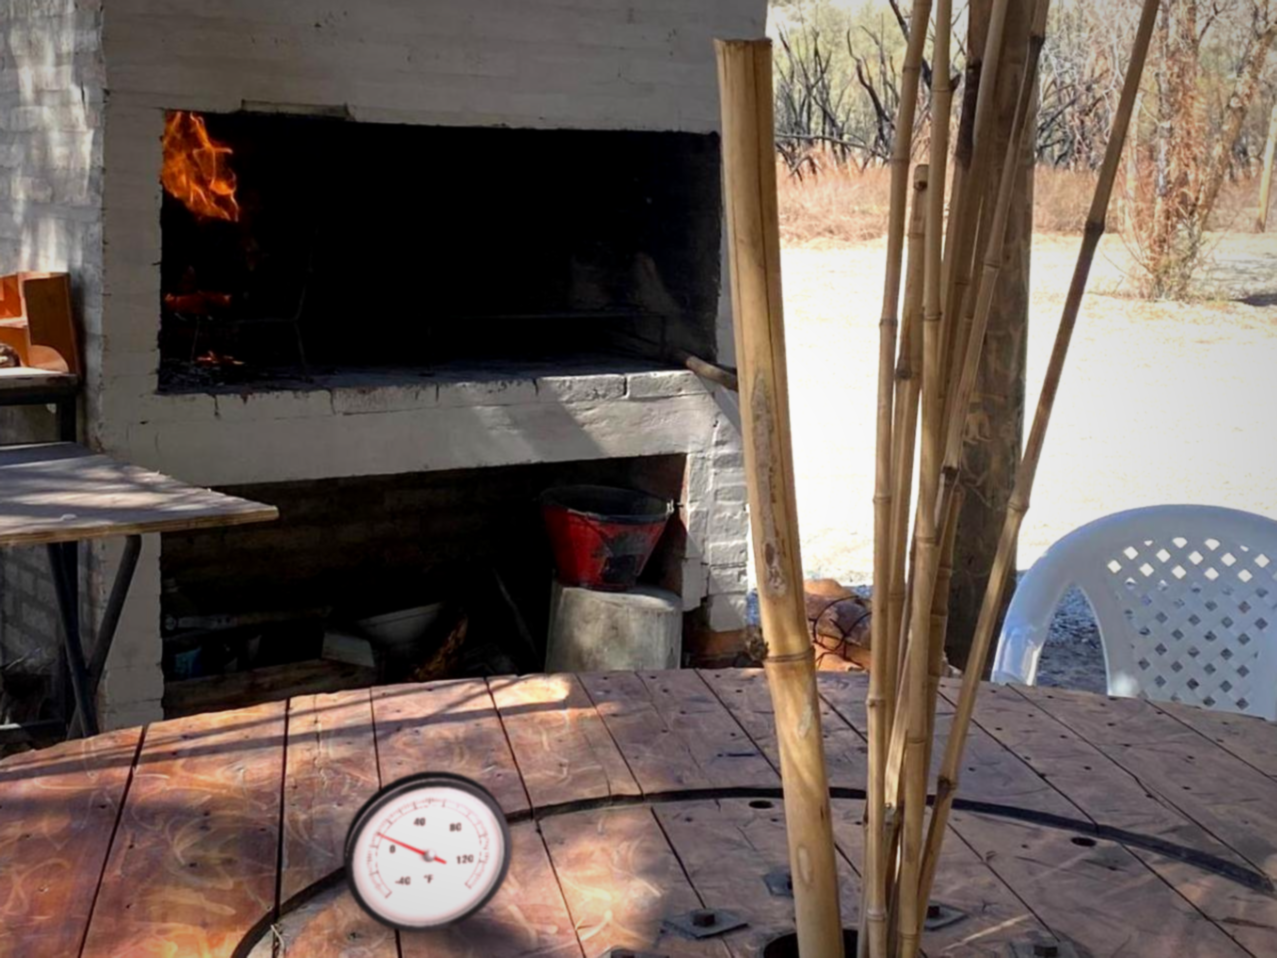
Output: 10 °F
